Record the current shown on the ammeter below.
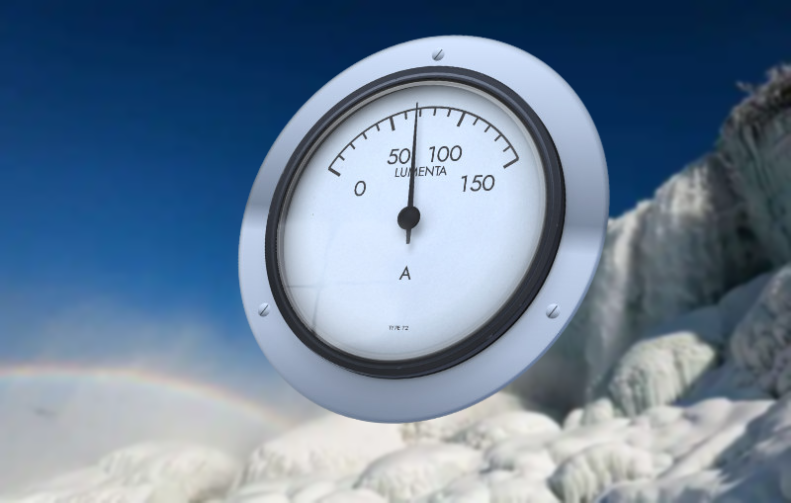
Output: 70 A
